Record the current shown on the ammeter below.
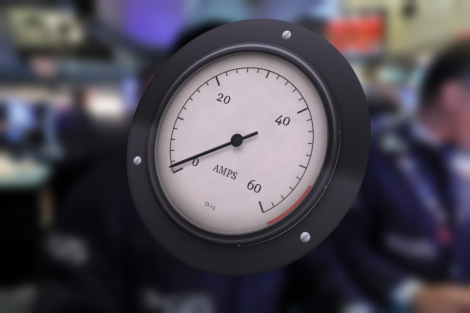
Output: 1 A
